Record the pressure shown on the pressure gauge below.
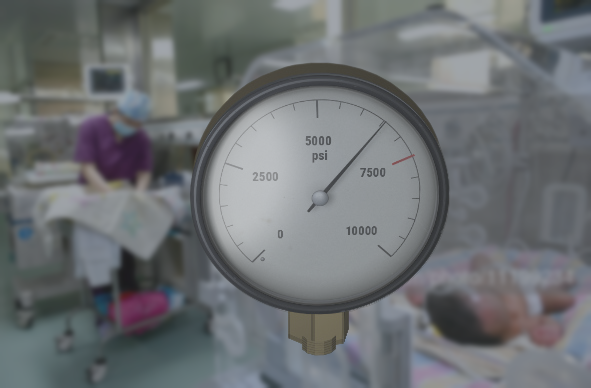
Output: 6500 psi
